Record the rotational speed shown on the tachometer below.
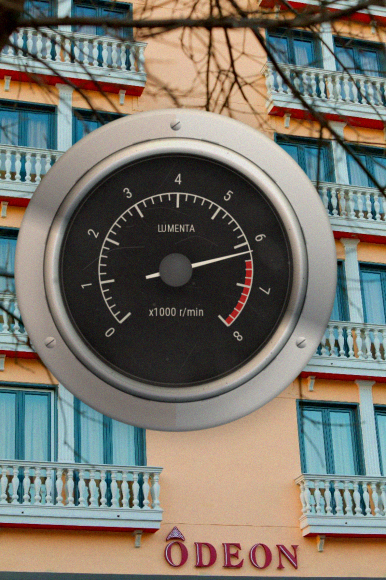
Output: 6200 rpm
